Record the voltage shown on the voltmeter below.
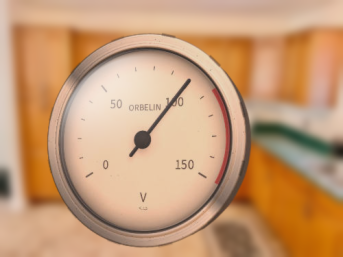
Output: 100 V
